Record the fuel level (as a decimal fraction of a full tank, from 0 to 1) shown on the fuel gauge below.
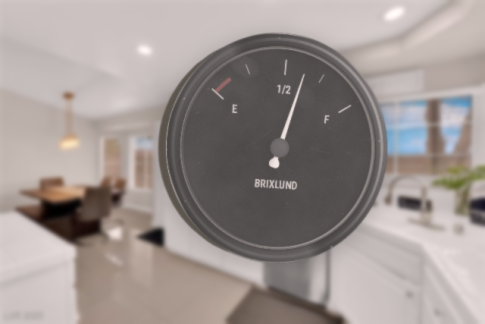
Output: 0.625
